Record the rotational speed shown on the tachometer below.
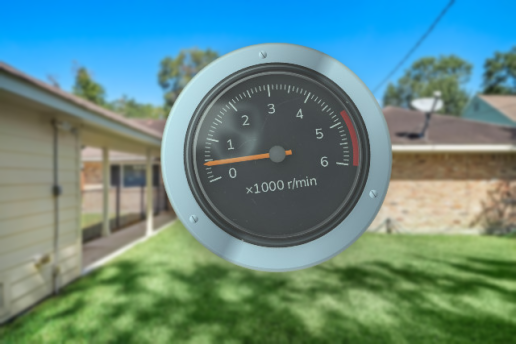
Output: 400 rpm
